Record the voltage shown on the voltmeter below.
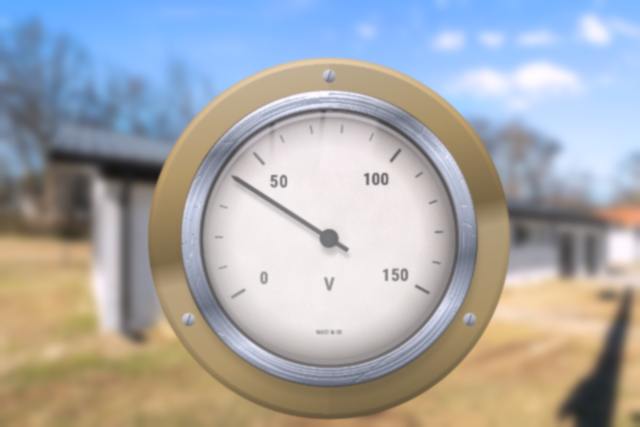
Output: 40 V
